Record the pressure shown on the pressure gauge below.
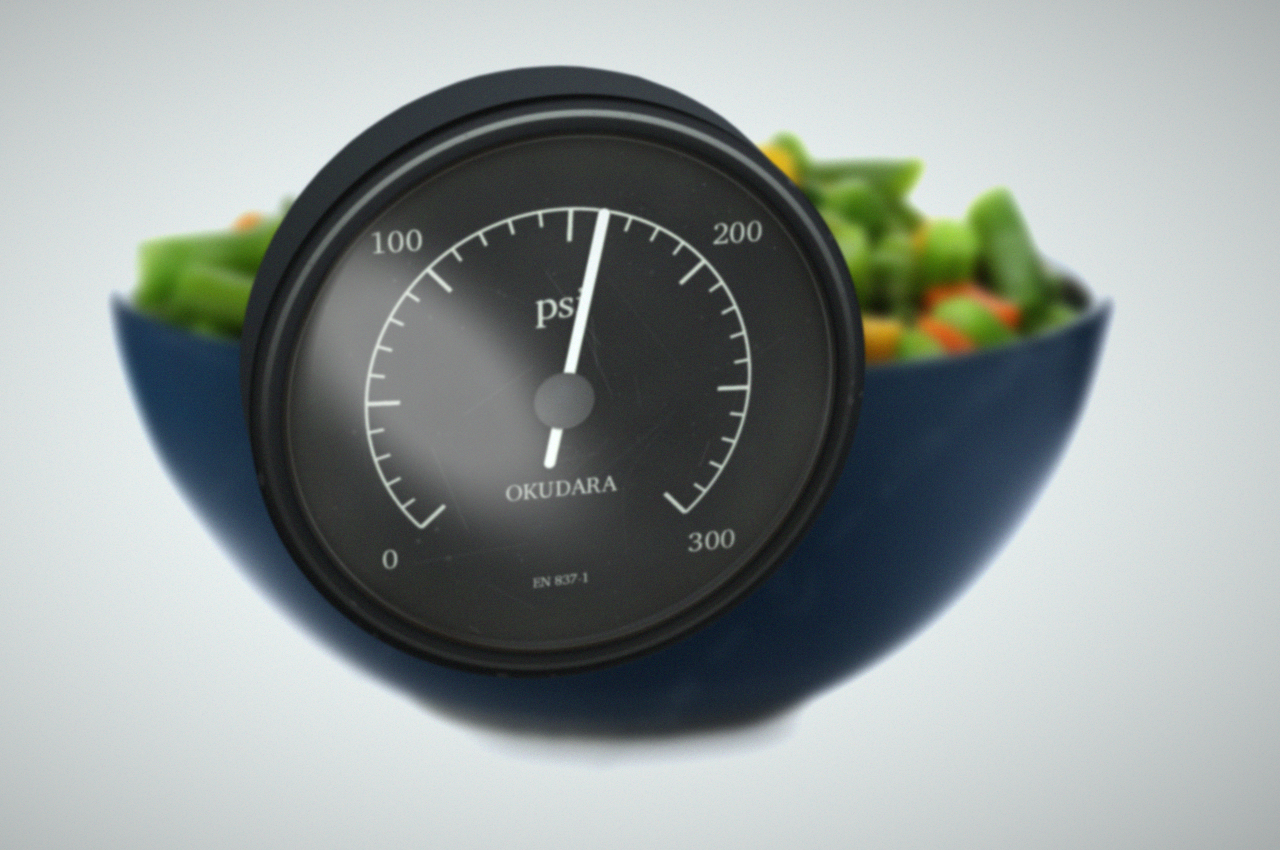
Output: 160 psi
